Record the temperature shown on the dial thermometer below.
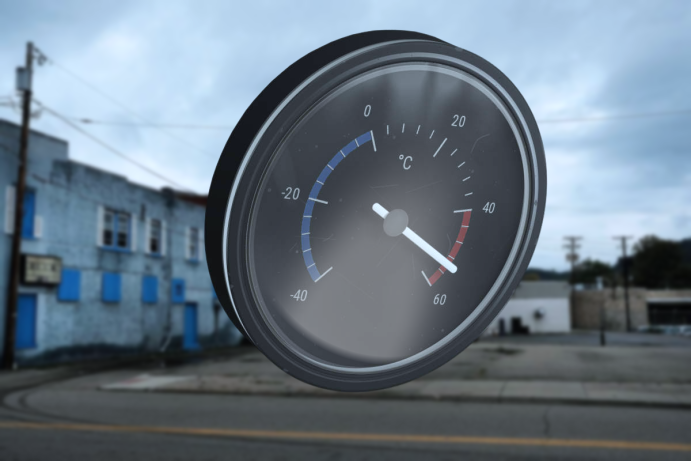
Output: 54 °C
